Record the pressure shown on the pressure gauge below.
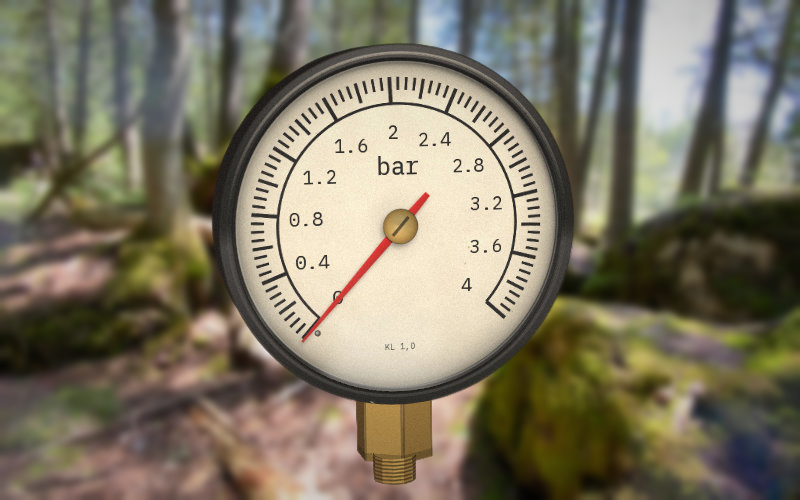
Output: 0 bar
